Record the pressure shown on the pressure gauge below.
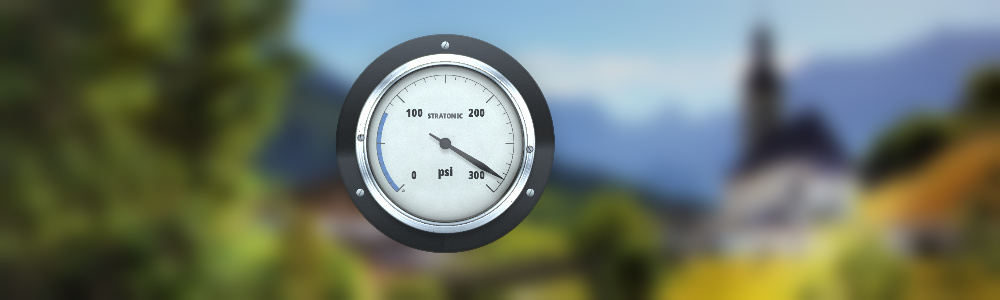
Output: 285 psi
